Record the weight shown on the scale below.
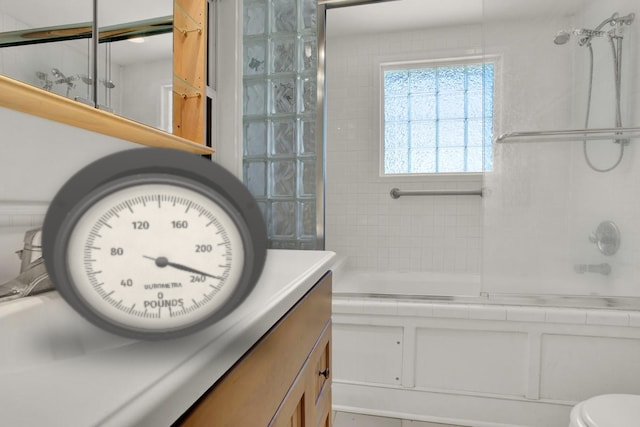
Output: 230 lb
